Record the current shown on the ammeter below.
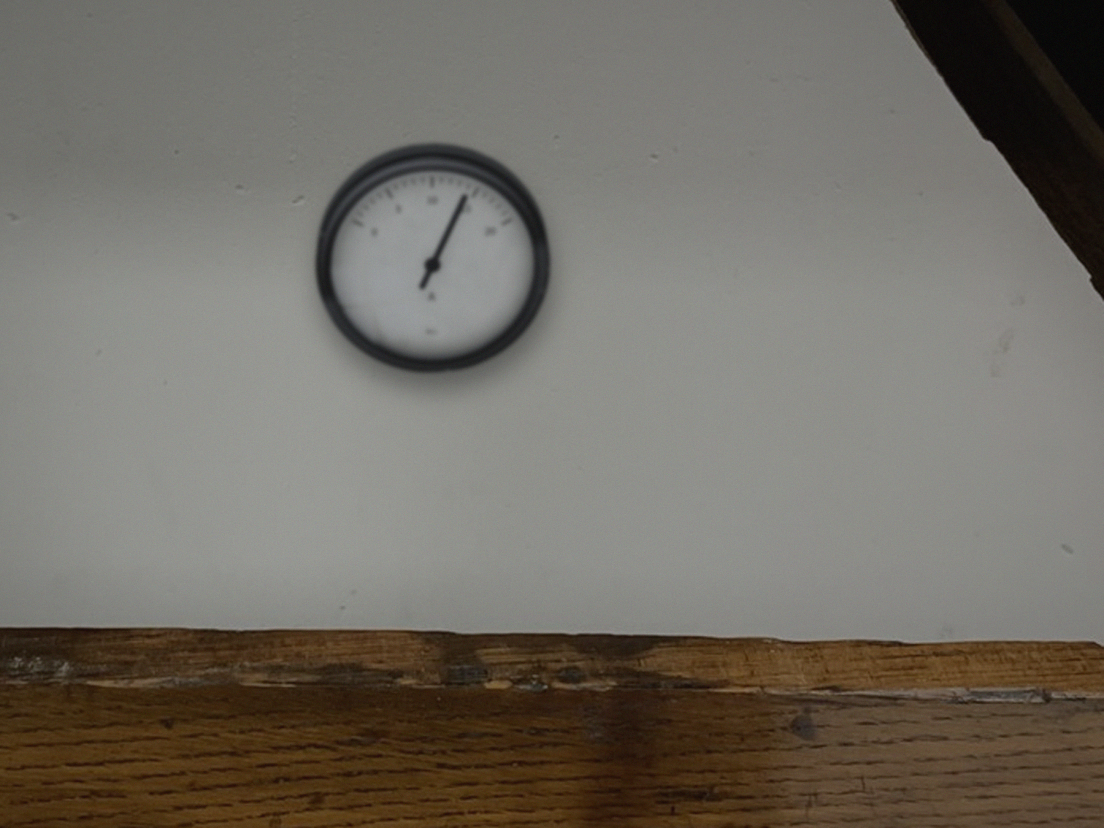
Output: 14 A
